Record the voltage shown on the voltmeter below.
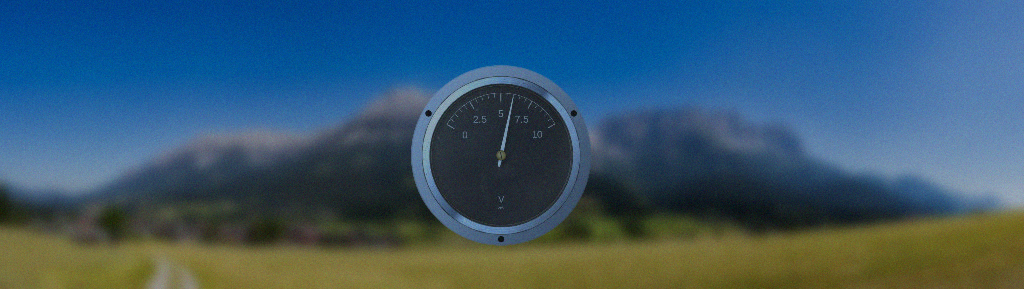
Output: 6 V
